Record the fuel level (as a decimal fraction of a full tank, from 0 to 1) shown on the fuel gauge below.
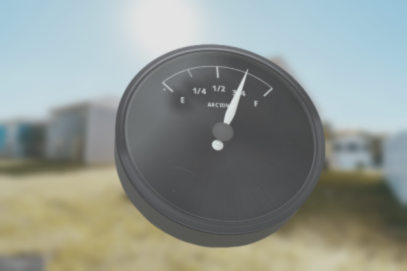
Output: 0.75
